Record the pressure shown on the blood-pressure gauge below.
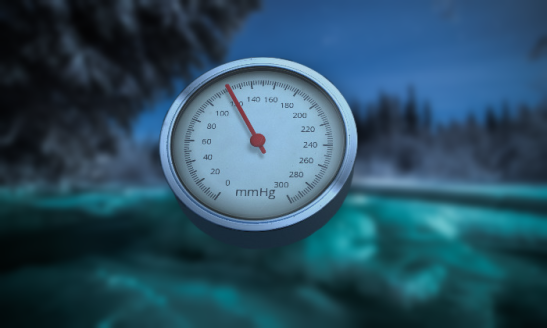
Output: 120 mmHg
